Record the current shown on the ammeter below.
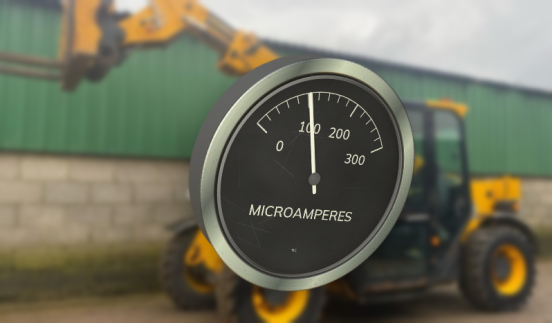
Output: 100 µA
